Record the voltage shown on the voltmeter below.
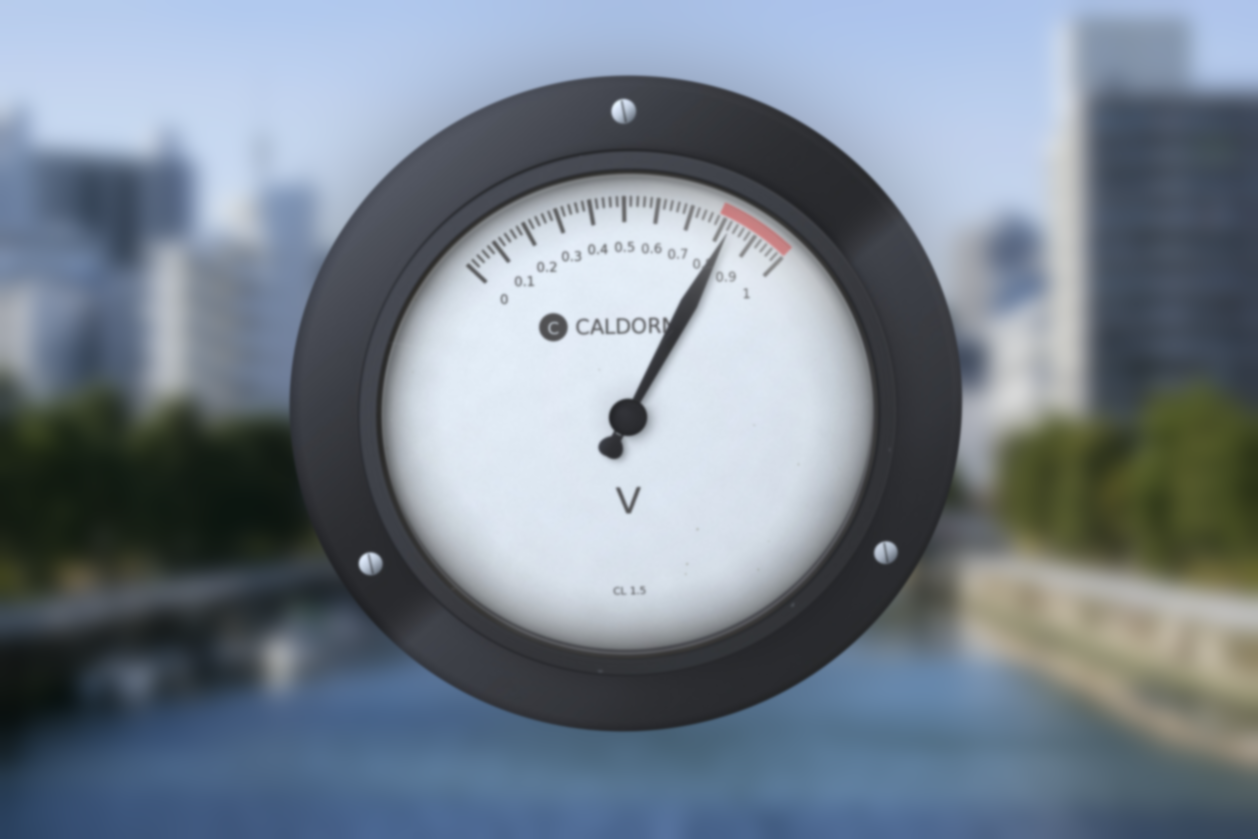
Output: 0.82 V
